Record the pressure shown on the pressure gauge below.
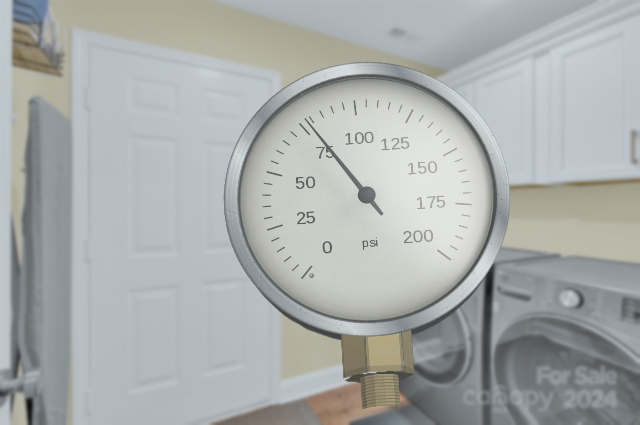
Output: 77.5 psi
